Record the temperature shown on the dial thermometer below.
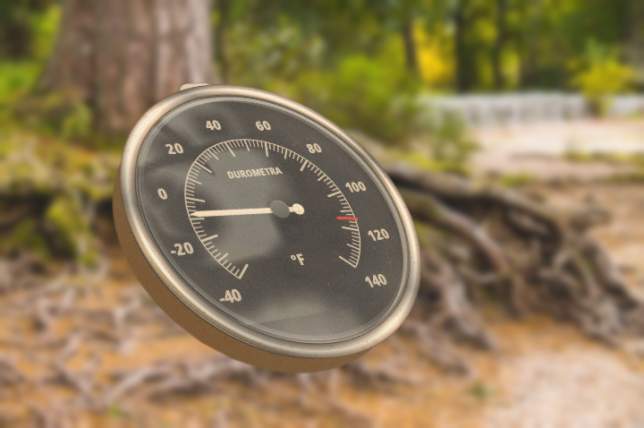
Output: -10 °F
